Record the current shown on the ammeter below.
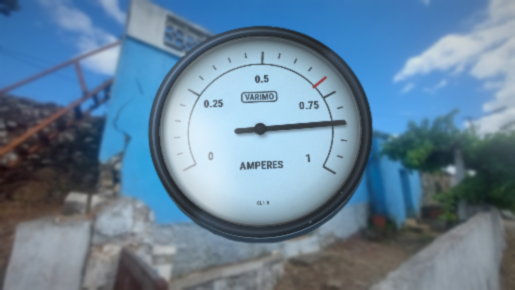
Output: 0.85 A
